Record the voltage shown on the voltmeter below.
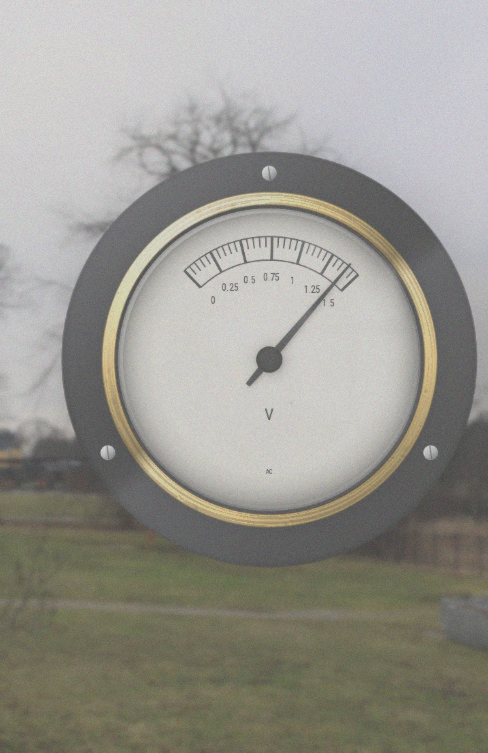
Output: 1.4 V
